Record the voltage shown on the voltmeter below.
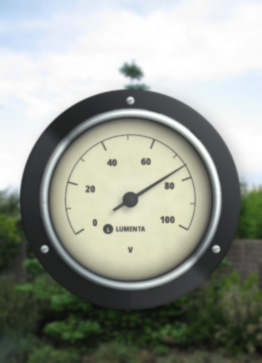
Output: 75 V
